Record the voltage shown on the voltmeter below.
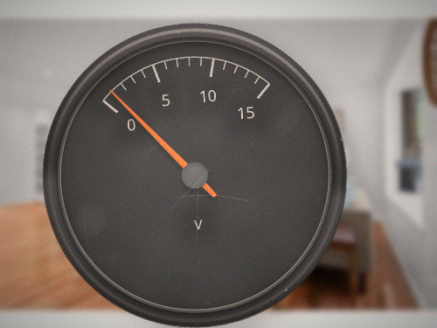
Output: 1 V
